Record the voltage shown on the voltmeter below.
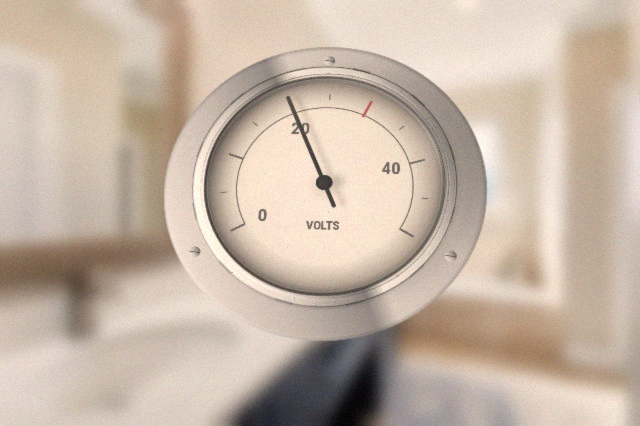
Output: 20 V
